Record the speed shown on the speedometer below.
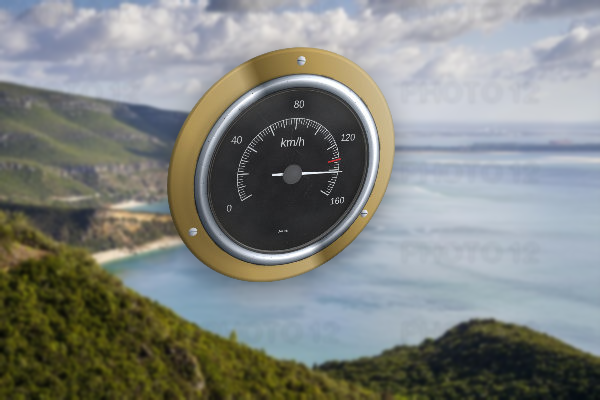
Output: 140 km/h
